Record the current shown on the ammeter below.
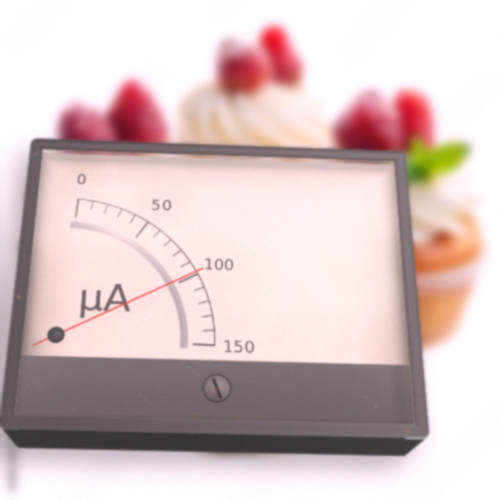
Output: 100 µA
